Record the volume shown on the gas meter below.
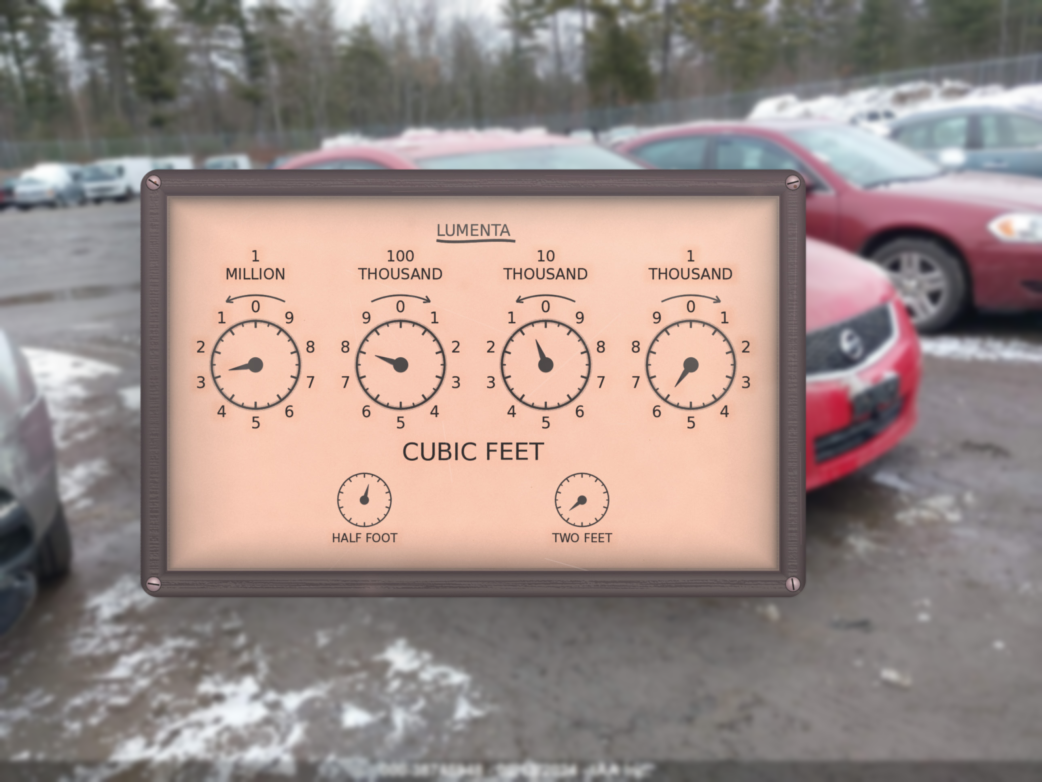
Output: 280600 ft³
